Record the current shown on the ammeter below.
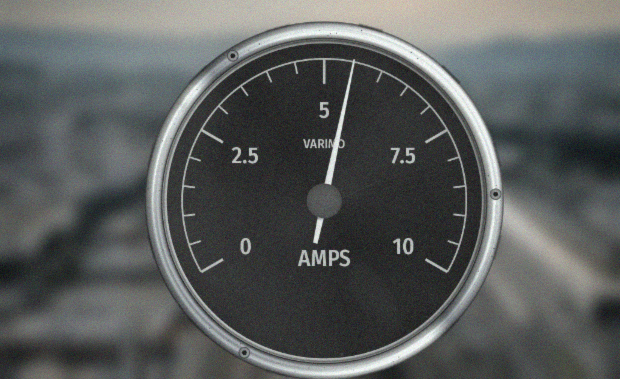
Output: 5.5 A
